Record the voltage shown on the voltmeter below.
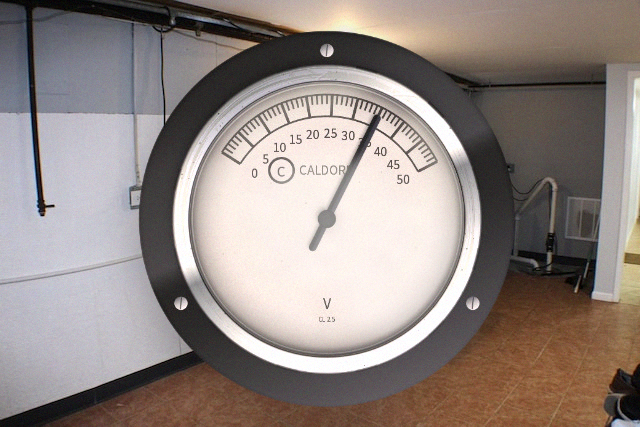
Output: 35 V
